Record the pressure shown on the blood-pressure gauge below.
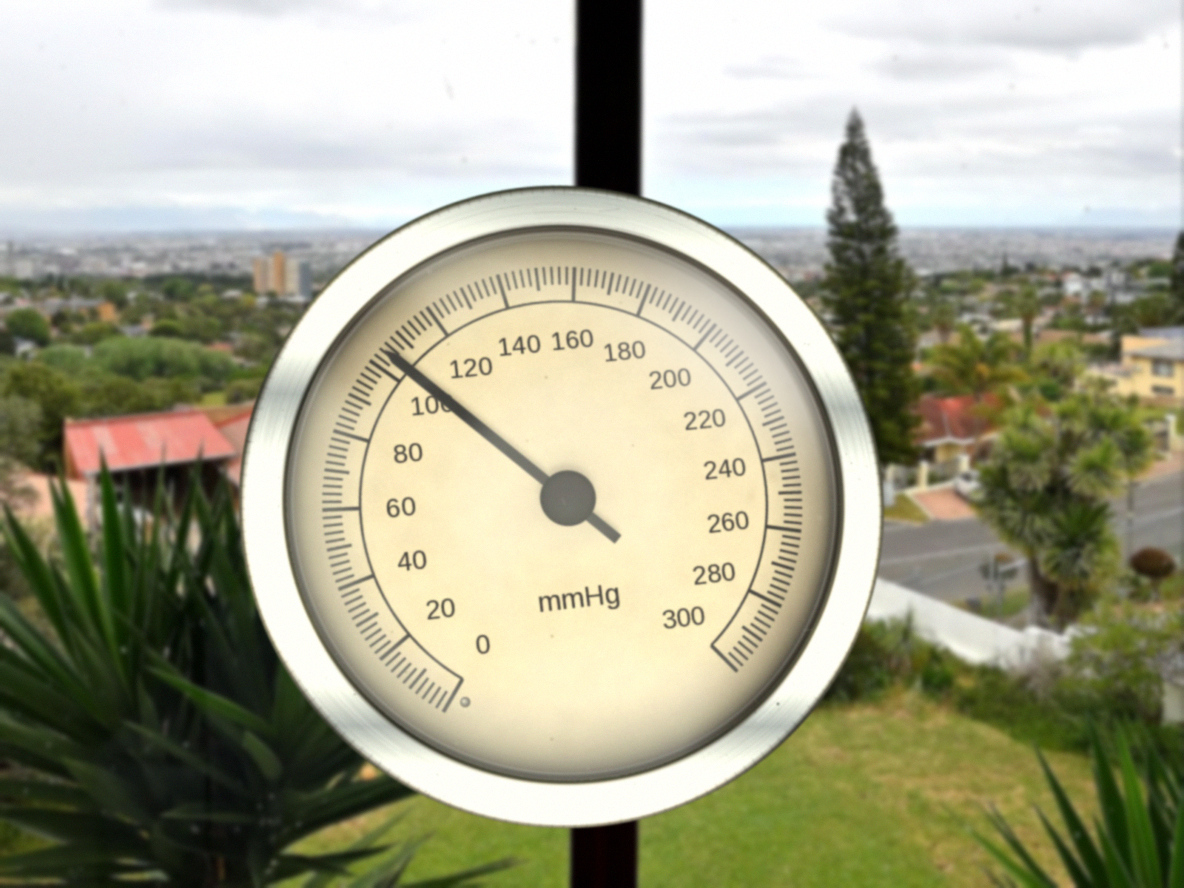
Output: 104 mmHg
